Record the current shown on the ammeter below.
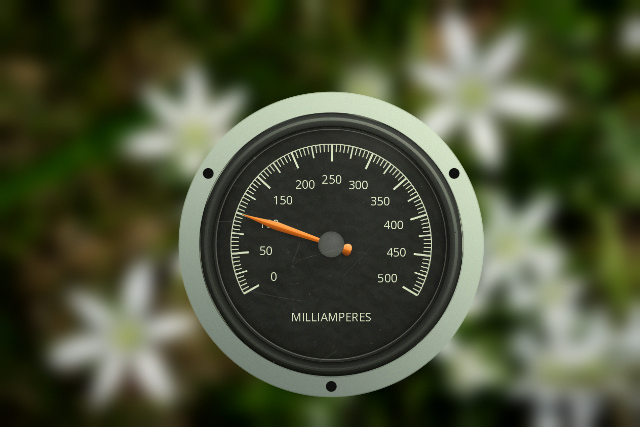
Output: 100 mA
